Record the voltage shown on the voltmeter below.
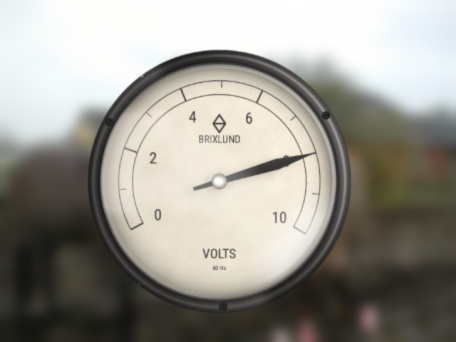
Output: 8 V
